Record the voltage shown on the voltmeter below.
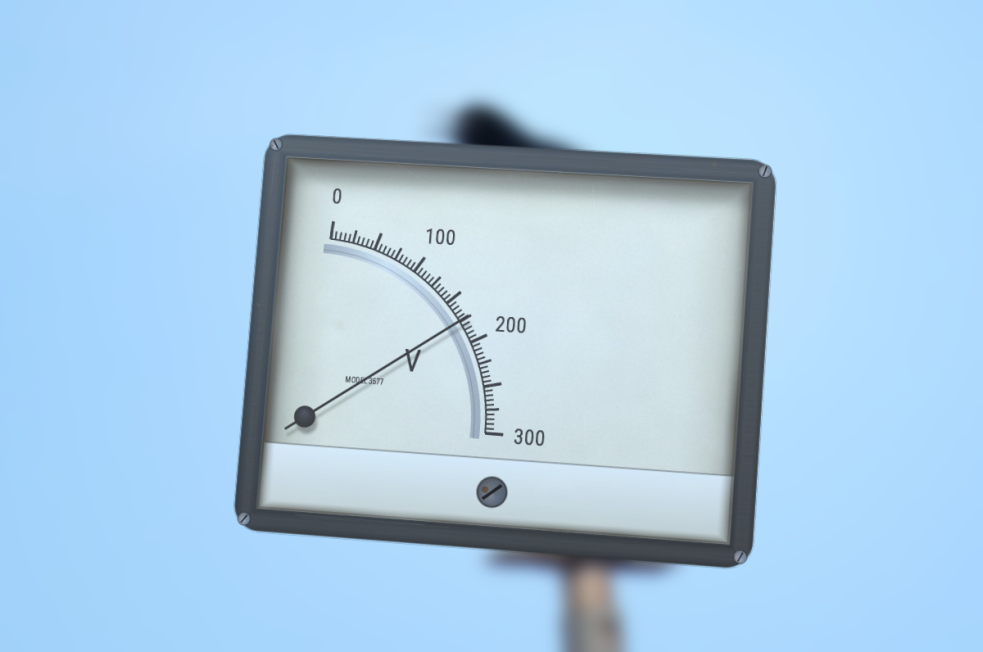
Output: 175 V
